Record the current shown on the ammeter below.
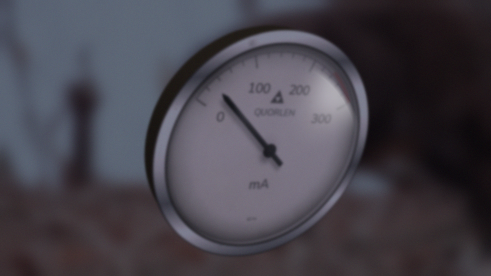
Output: 30 mA
